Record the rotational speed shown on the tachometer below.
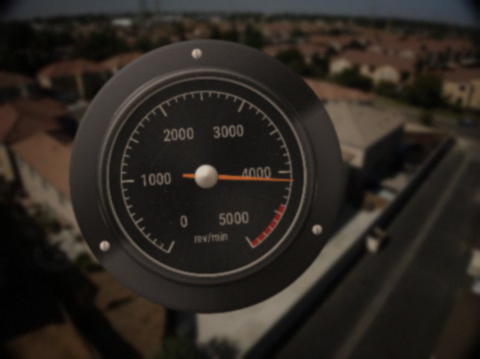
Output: 4100 rpm
